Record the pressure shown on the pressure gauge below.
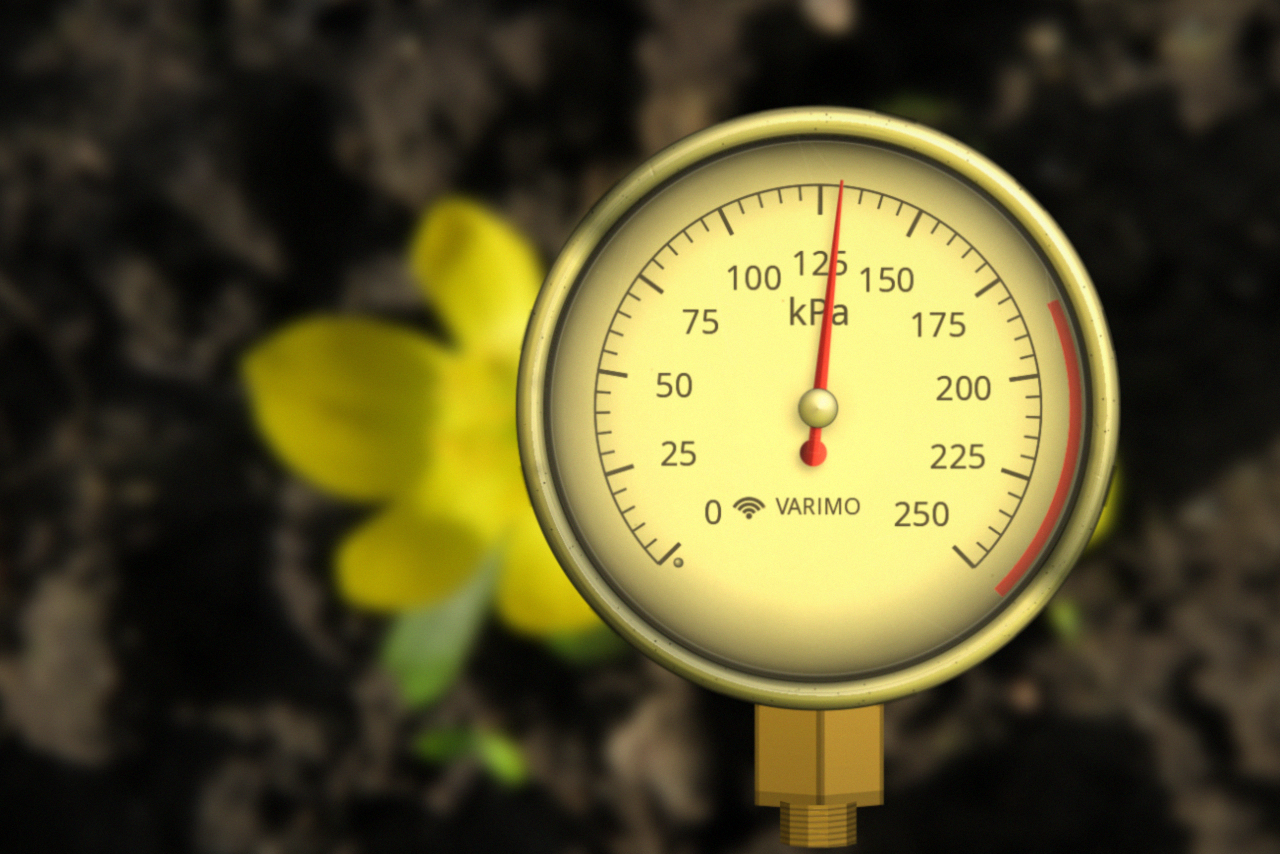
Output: 130 kPa
